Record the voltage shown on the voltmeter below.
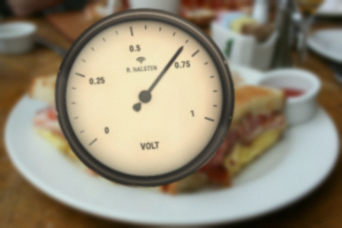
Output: 0.7 V
